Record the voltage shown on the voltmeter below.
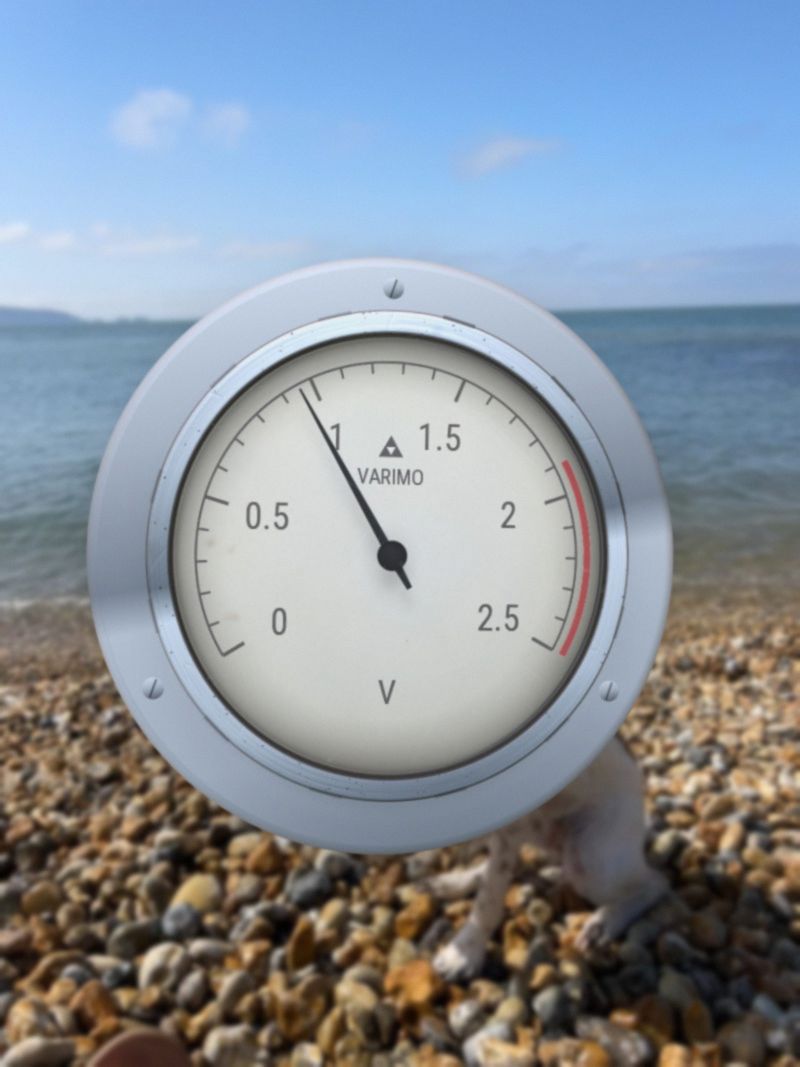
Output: 0.95 V
